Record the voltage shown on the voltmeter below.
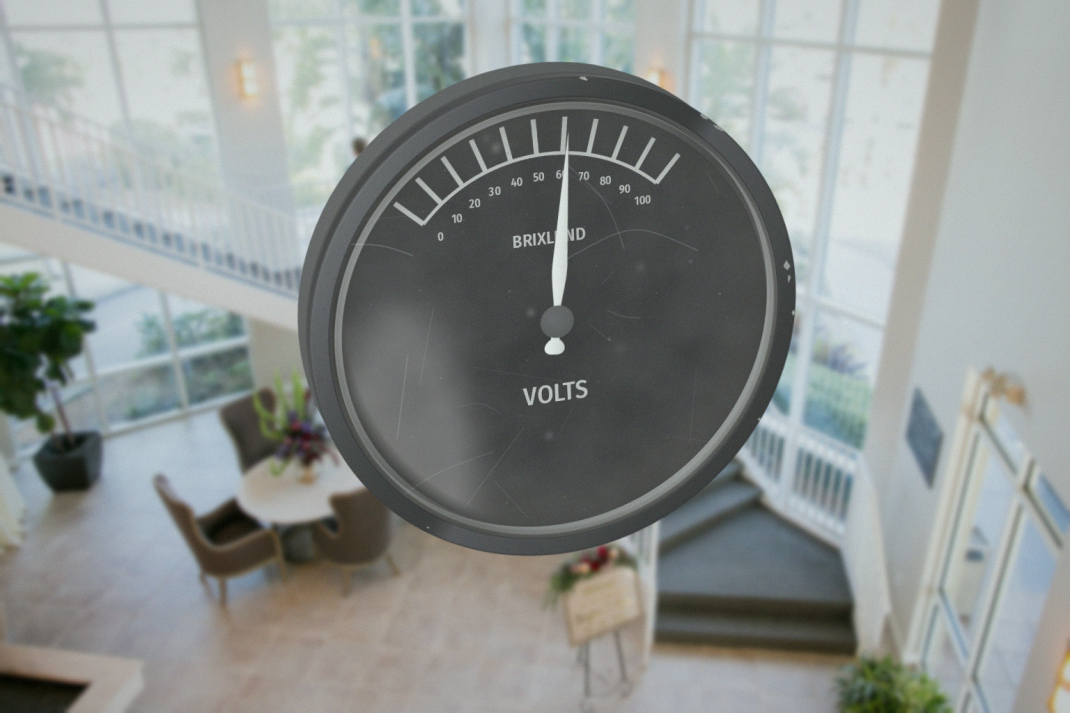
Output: 60 V
